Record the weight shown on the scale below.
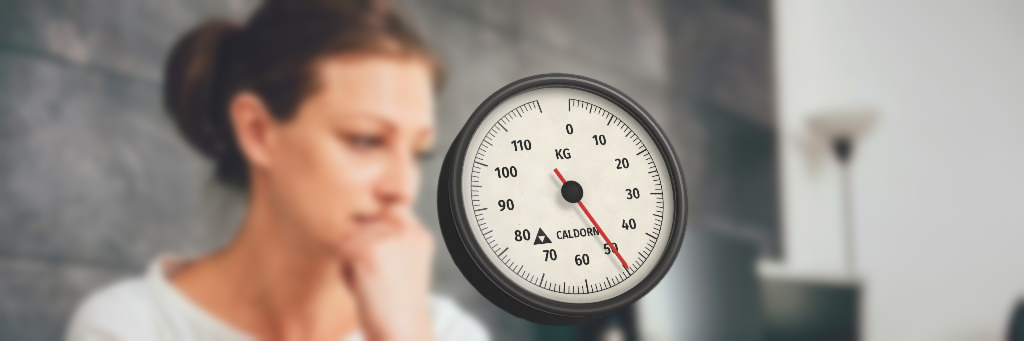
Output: 50 kg
